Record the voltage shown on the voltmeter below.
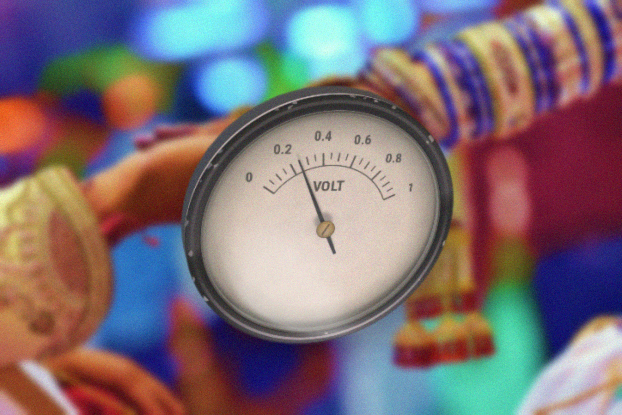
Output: 0.25 V
